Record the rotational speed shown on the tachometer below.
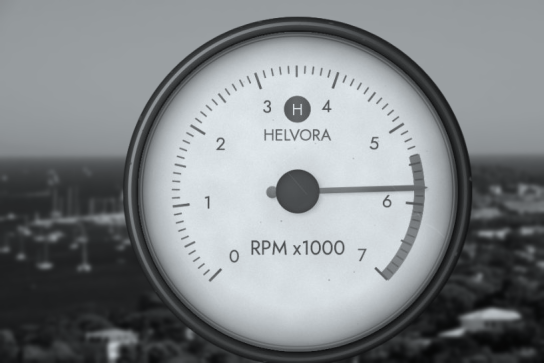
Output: 5800 rpm
